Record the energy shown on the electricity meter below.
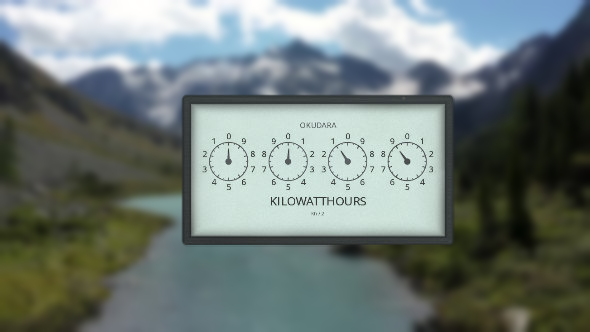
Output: 9 kWh
